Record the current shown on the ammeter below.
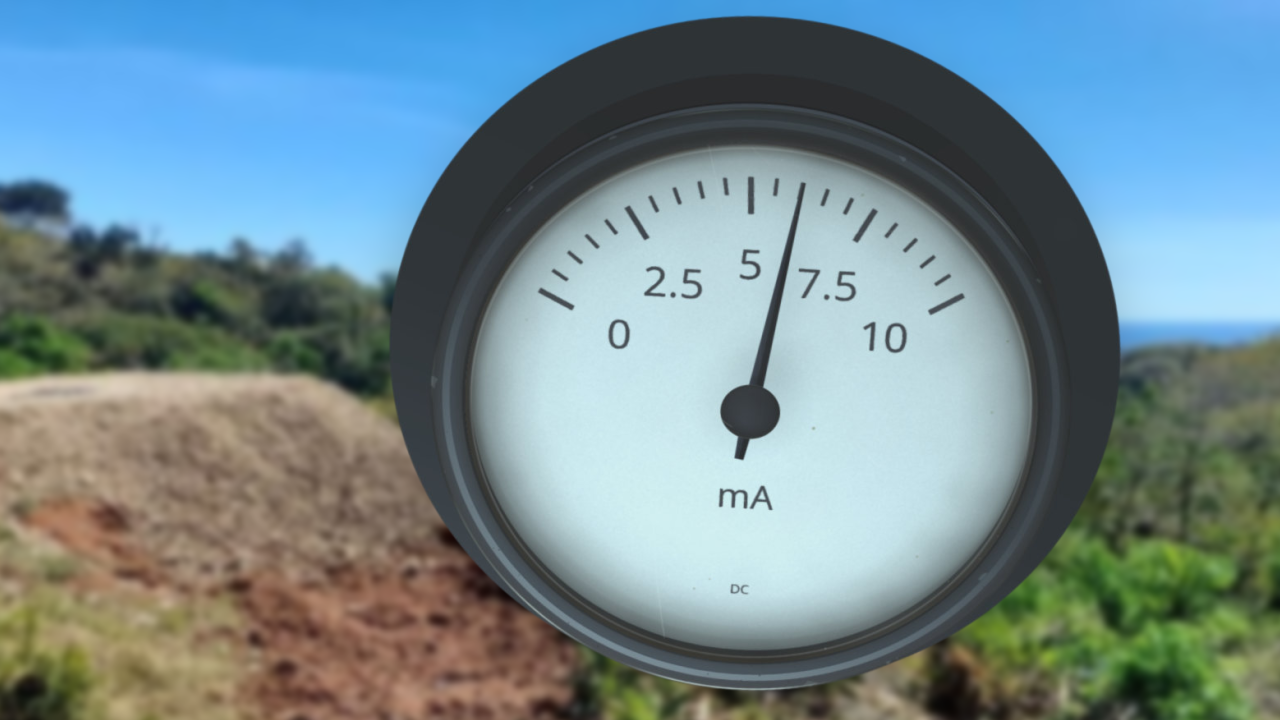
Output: 6 mA
